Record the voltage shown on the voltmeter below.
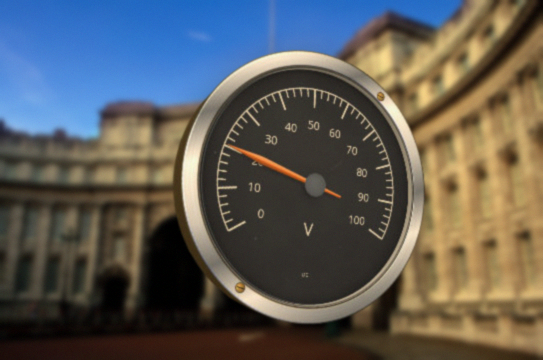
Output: 20 V
